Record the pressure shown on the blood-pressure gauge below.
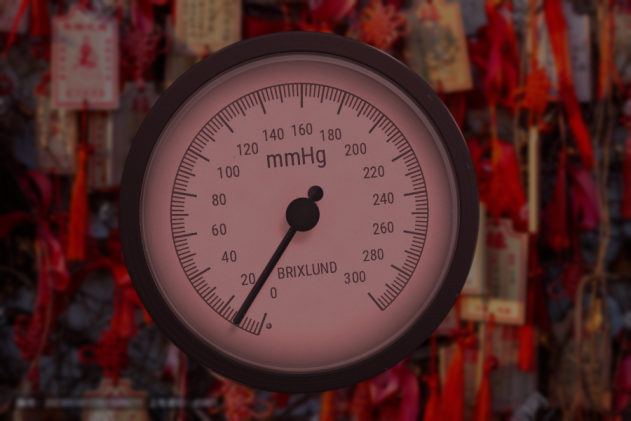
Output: 12 mmHg
